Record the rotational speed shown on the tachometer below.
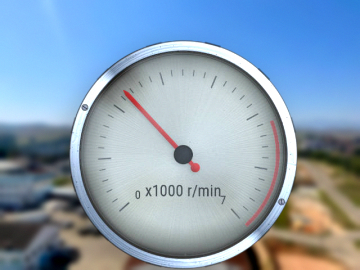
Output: 2300 rpm
